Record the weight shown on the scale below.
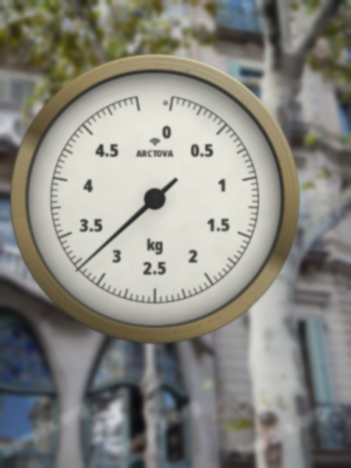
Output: 3.2 kg
